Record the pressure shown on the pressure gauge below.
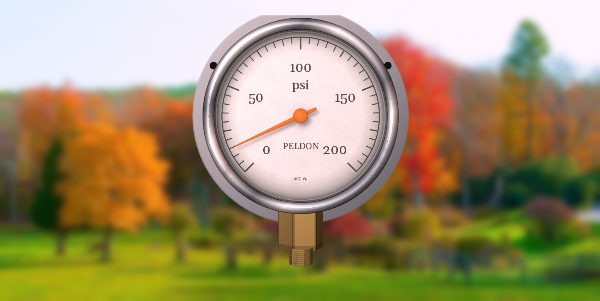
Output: 15 psi
